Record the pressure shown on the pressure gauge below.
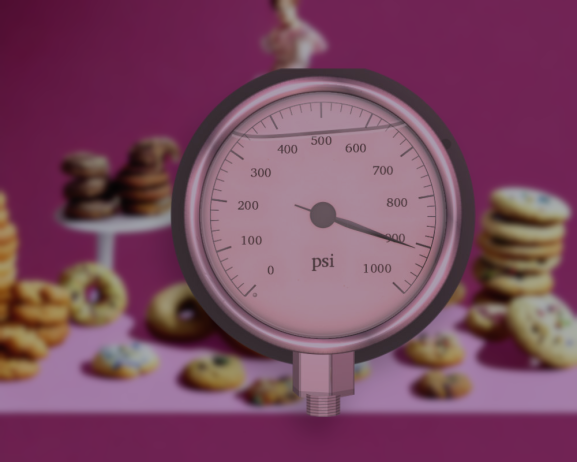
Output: 910 psi
